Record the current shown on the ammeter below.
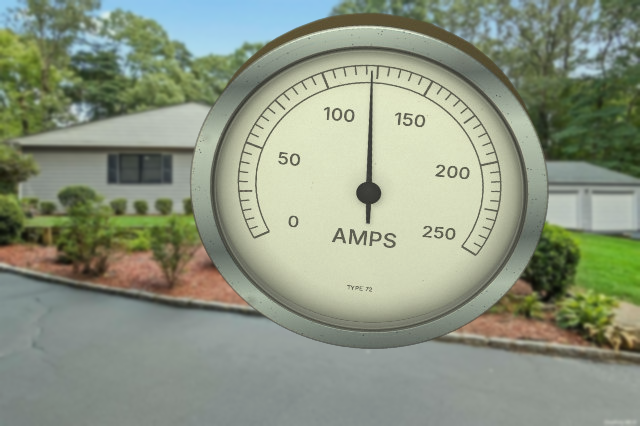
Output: 122.5 A
